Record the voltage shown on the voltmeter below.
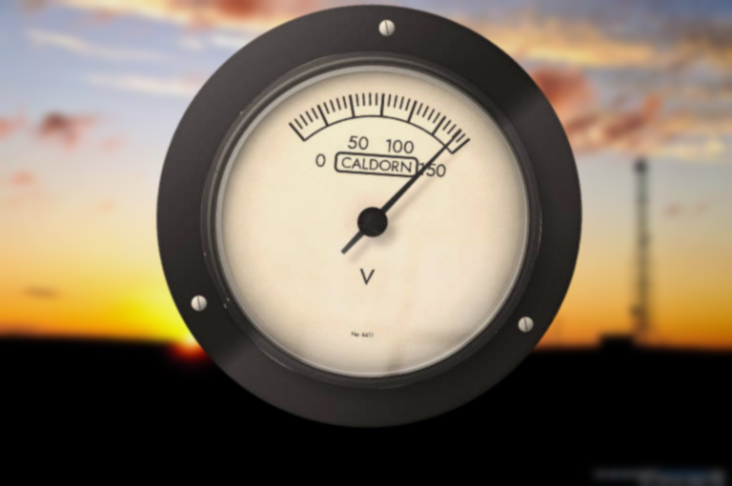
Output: 140 V
